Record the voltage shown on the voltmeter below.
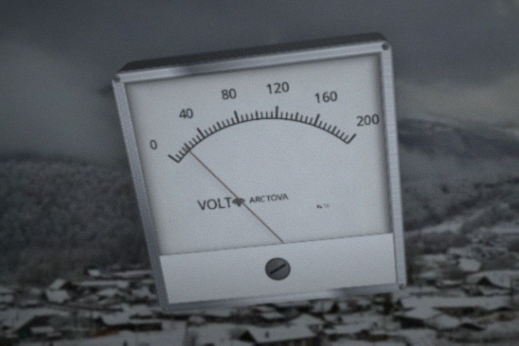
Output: 20 V
